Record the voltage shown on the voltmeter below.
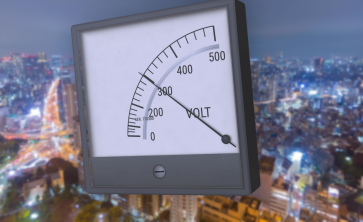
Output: 300 V
